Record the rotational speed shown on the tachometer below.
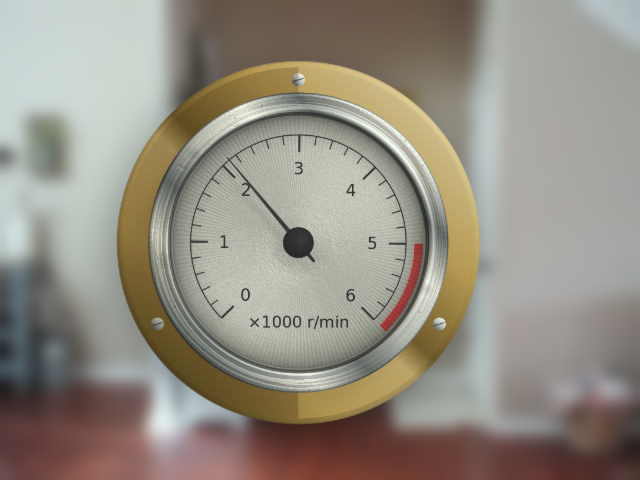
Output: 2100 rpm
